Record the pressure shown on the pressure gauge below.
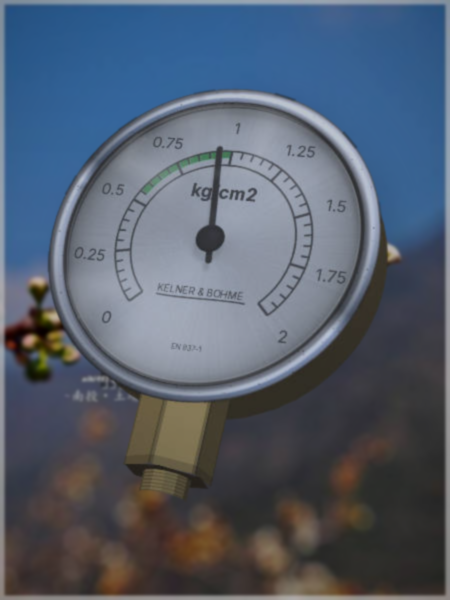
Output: 0.95 kg/cm²
